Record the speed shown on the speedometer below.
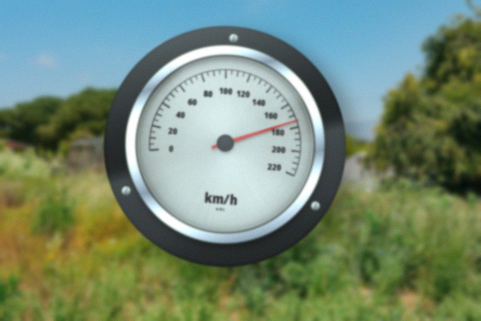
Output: 175 km/h
